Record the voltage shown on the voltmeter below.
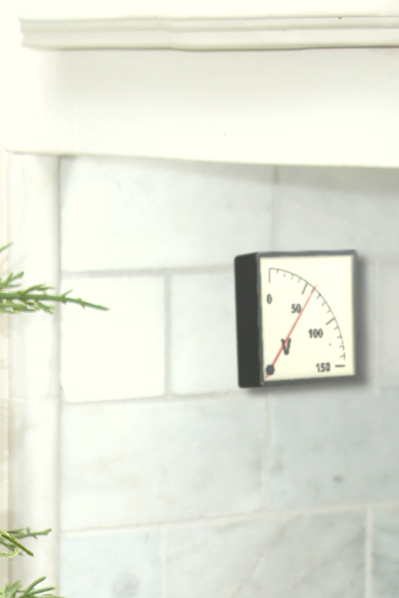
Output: 60 V
